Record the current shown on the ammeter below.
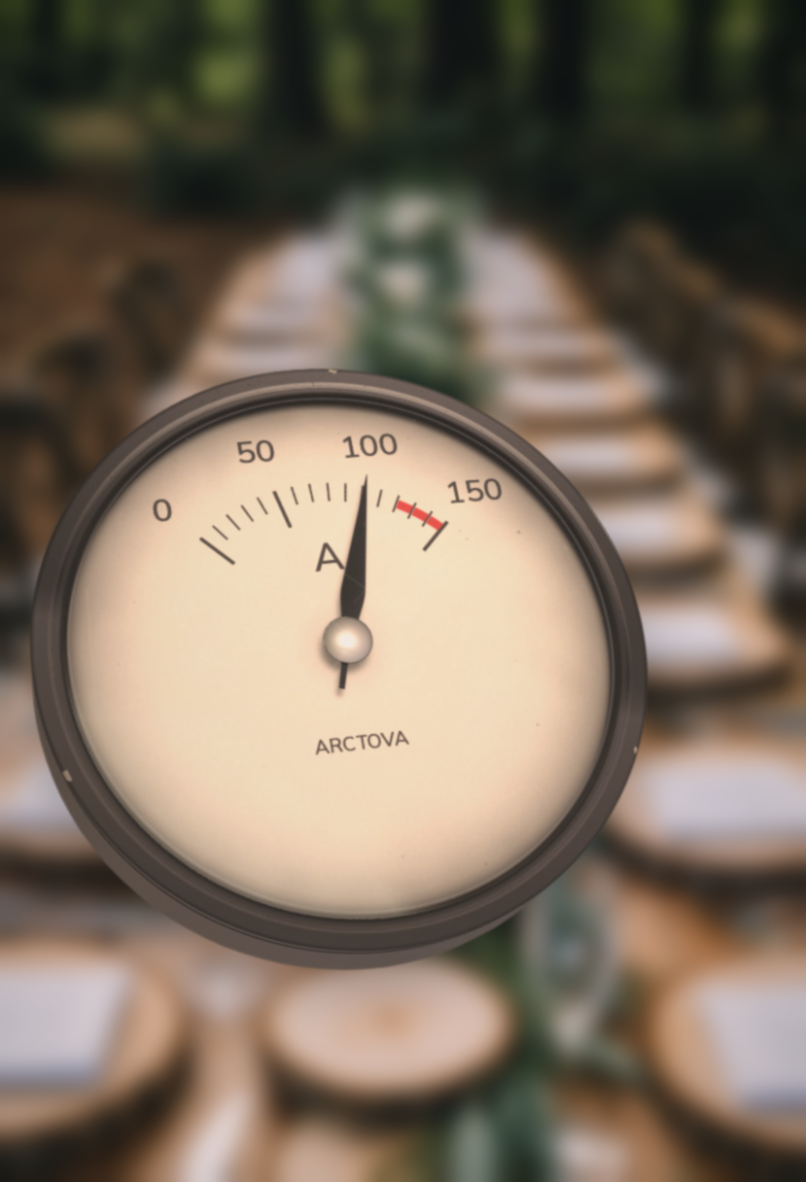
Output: 100 A
